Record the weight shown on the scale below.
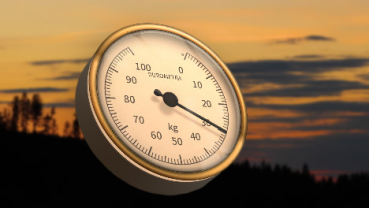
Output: 30 kg
